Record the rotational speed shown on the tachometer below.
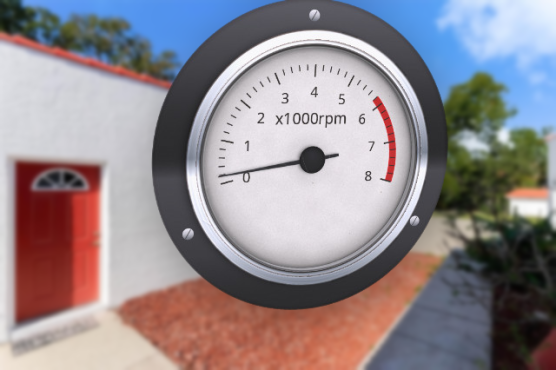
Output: 200 rpm
